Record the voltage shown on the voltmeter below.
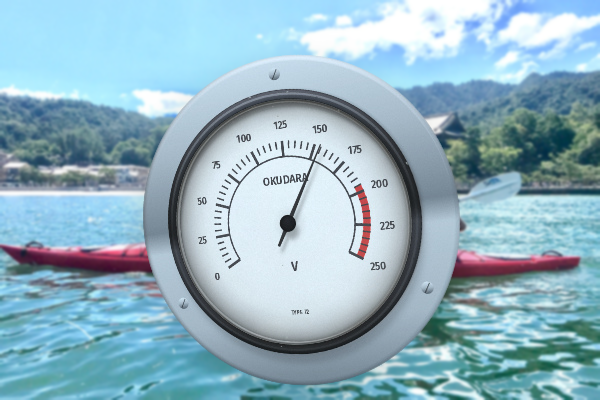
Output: 155 V
